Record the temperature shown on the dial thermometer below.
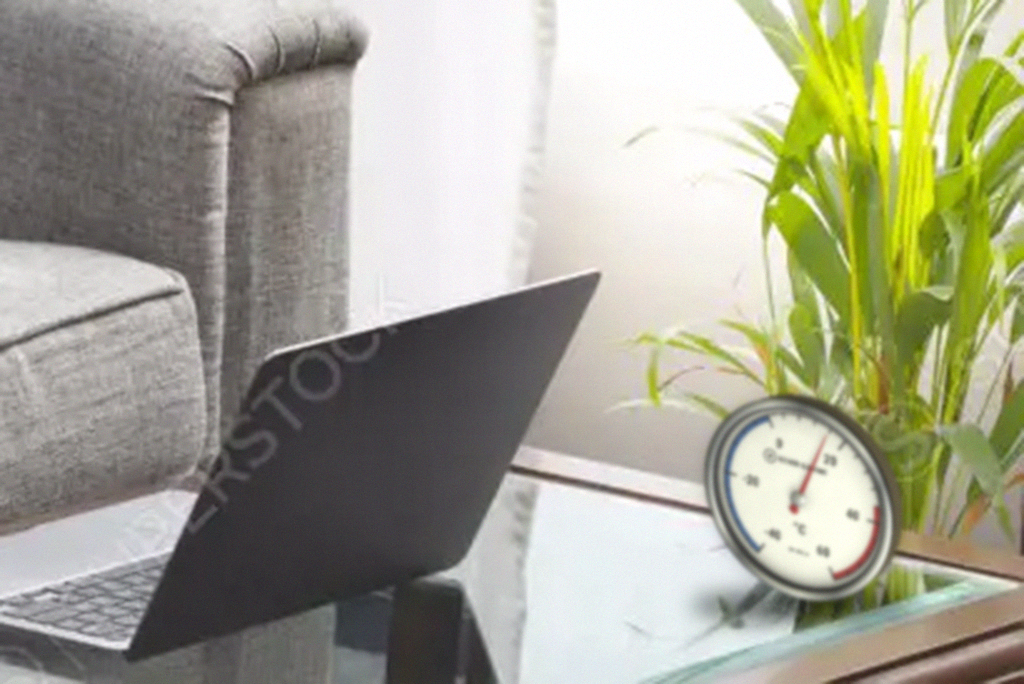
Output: 16 °C
